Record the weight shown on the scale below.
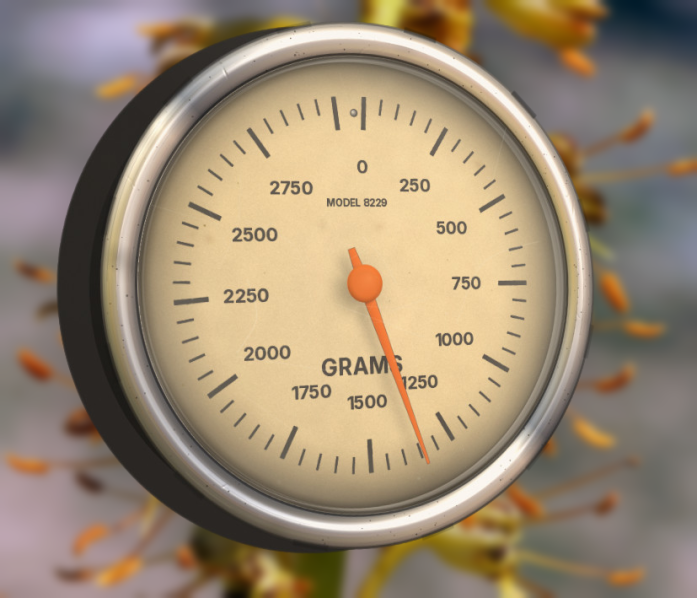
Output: 1350 g
